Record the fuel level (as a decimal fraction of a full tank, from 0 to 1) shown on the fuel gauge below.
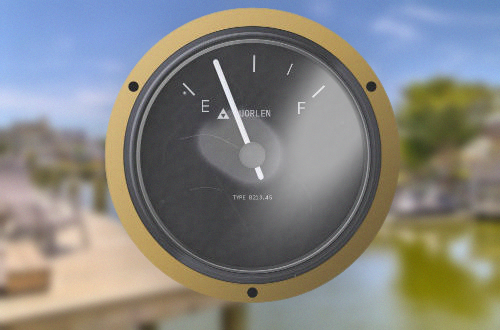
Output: 0.25
